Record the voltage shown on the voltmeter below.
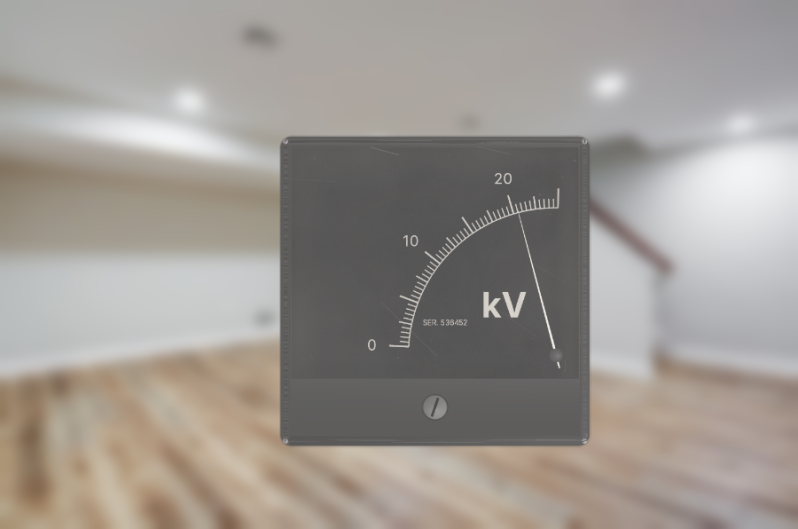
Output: 20.5 kV
